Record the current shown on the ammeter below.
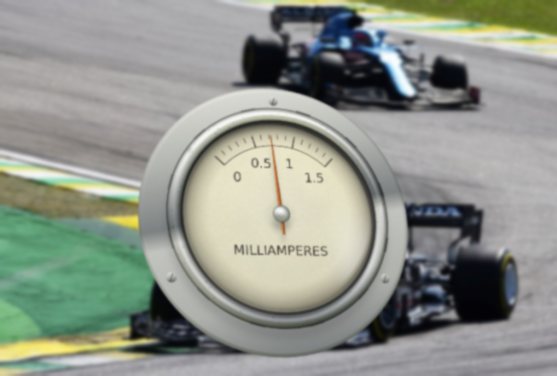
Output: 0.7 mA
